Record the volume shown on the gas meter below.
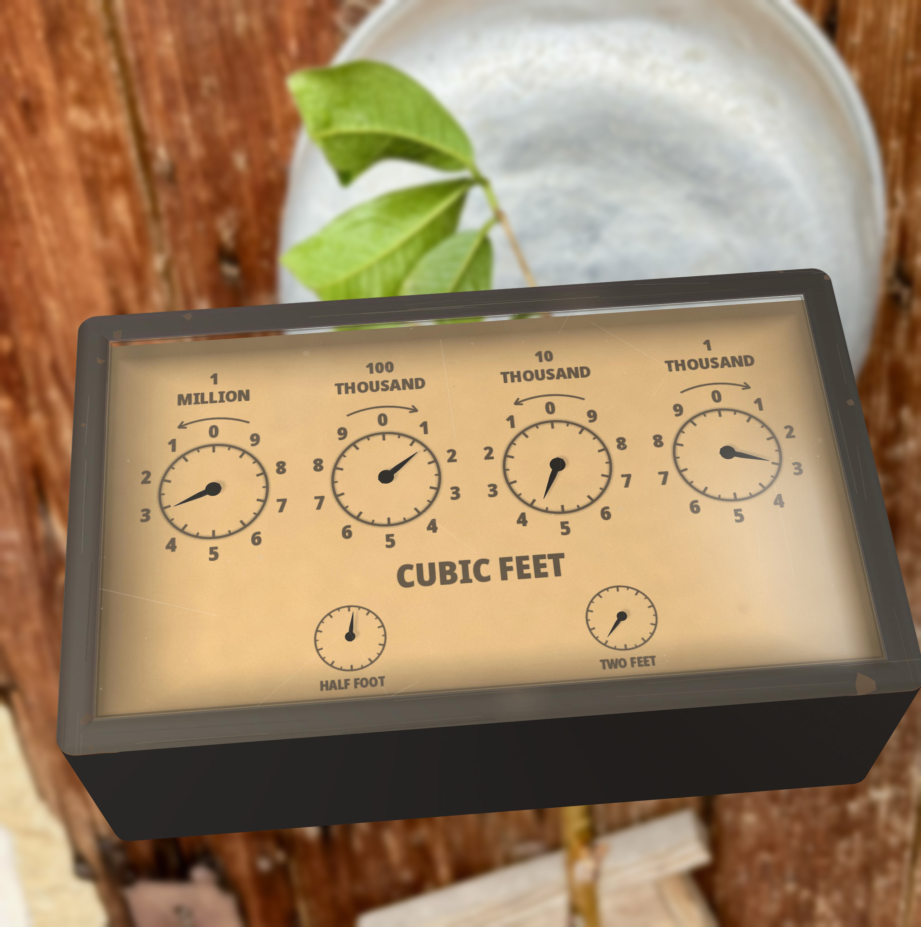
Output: 314300 ft³
